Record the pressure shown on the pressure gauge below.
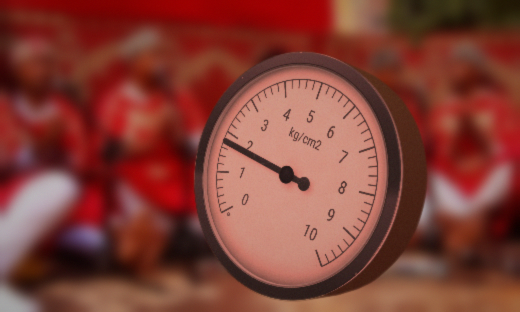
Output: 1.8 kg/cm²
